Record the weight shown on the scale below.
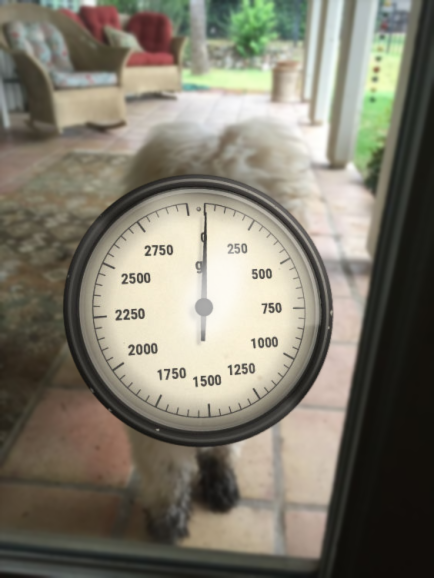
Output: 0 g
